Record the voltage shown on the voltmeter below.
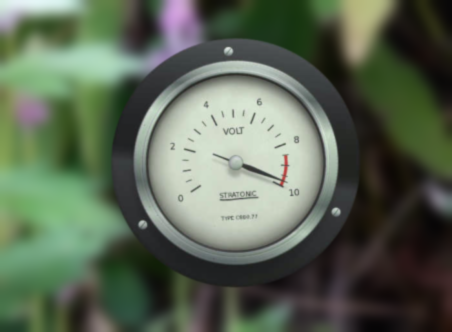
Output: 9.75 V
